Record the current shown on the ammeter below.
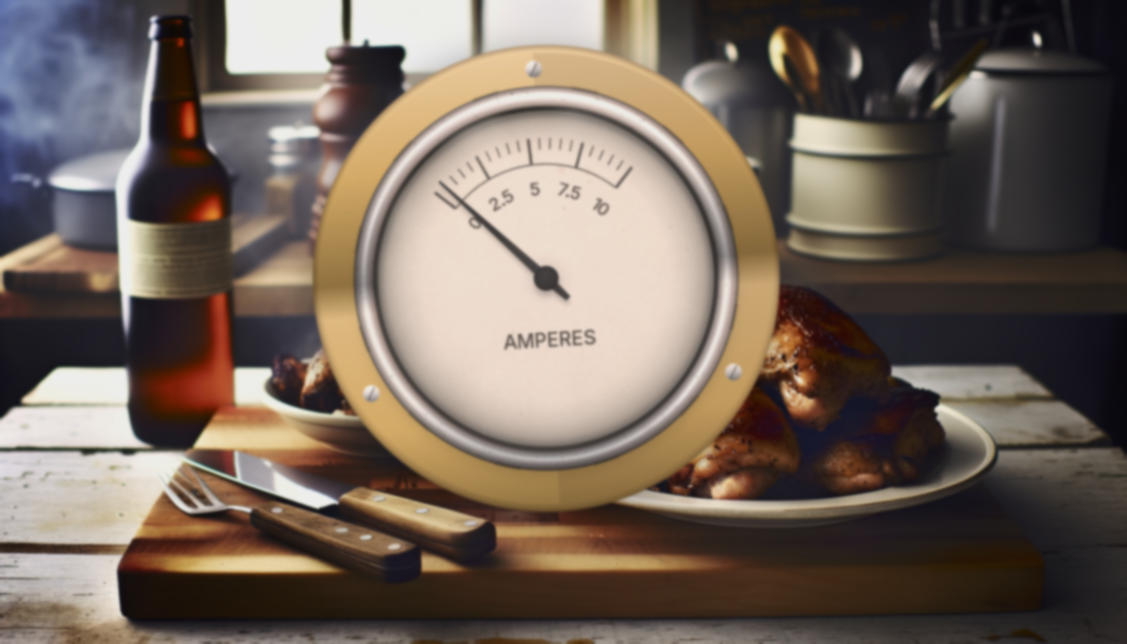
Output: 0.5 A
